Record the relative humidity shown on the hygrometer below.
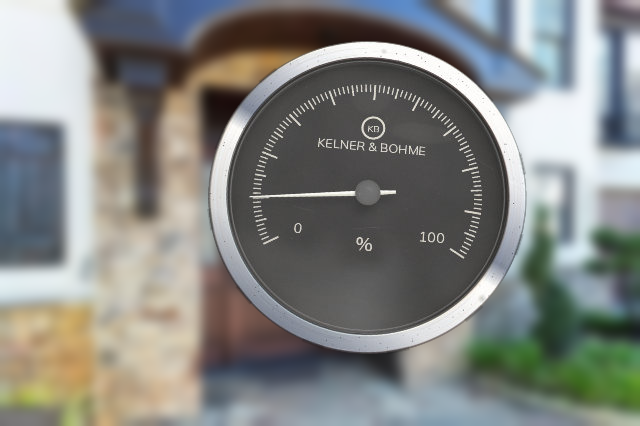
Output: 10 %
